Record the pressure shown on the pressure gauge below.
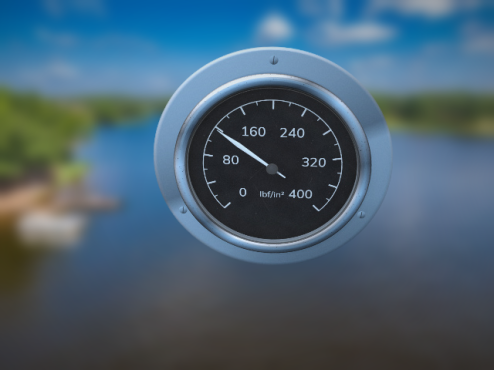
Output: 120 psi
